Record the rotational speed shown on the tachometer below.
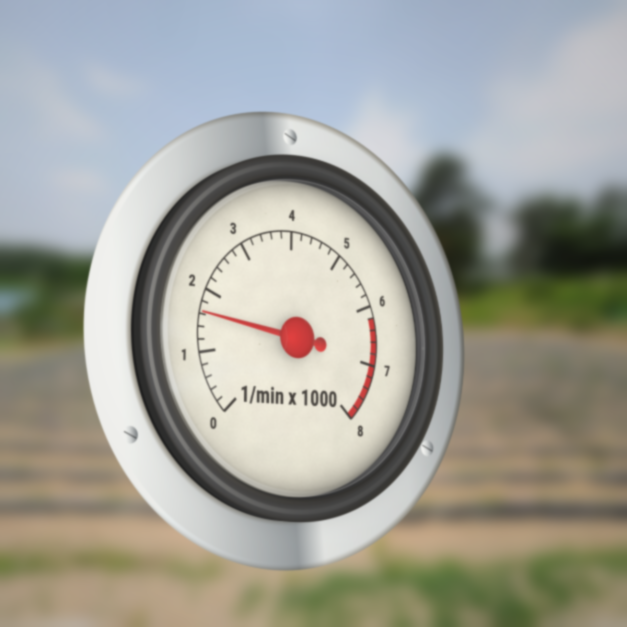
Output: 1600 rpm
